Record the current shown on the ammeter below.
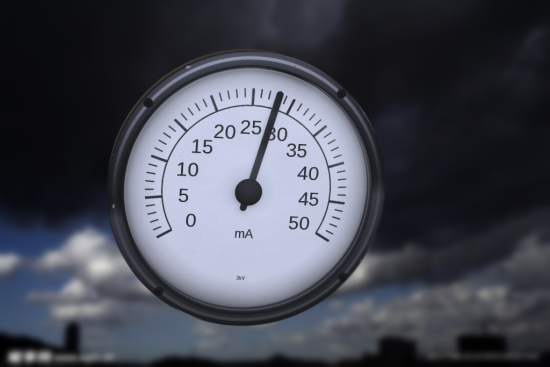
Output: 28 mA
